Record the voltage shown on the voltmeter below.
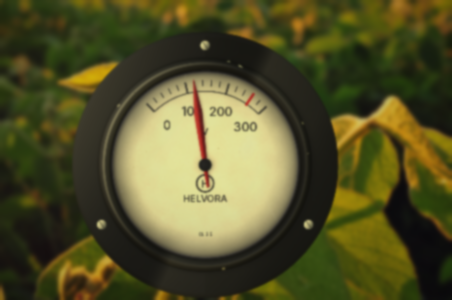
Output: 120 V
